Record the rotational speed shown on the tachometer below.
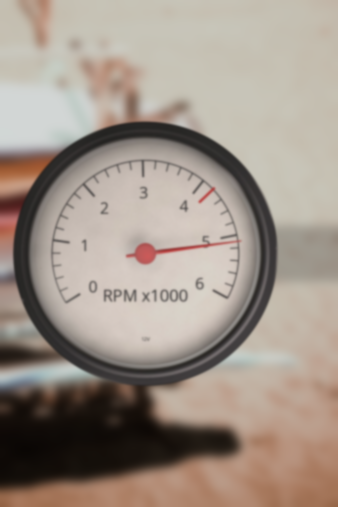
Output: 5100 rpm
